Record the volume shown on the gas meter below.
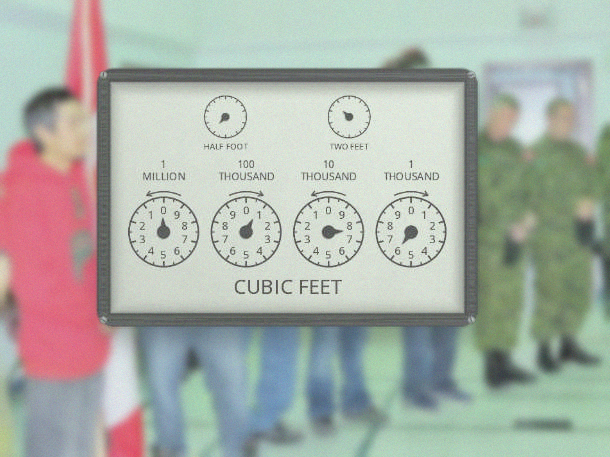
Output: 7600 ft³
